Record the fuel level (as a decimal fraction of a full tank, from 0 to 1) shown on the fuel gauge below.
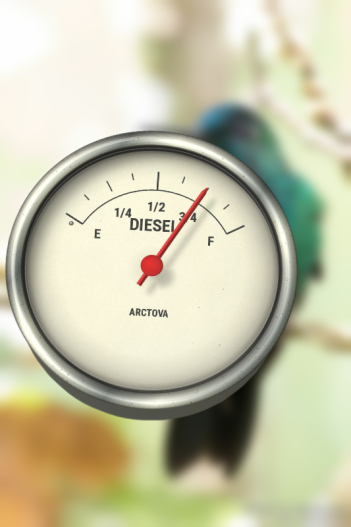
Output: 0.75
